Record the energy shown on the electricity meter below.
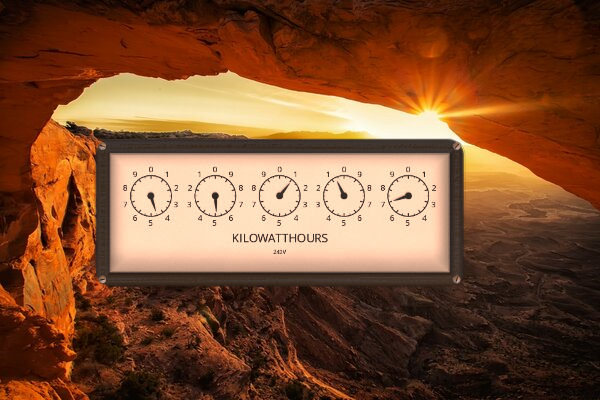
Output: 45107 kWh
